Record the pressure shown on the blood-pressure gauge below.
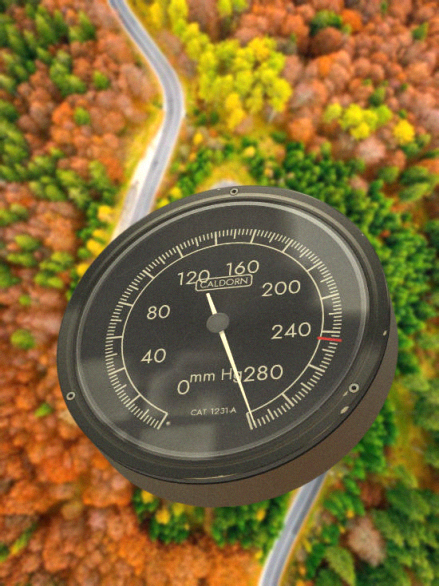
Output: 298 mmHg
